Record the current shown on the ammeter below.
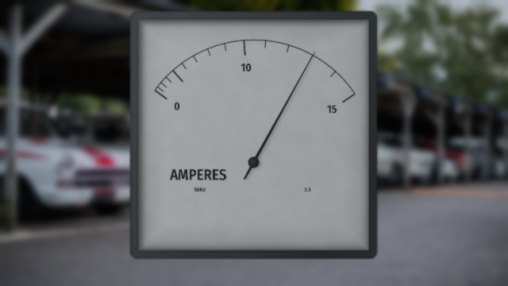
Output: 13 A
